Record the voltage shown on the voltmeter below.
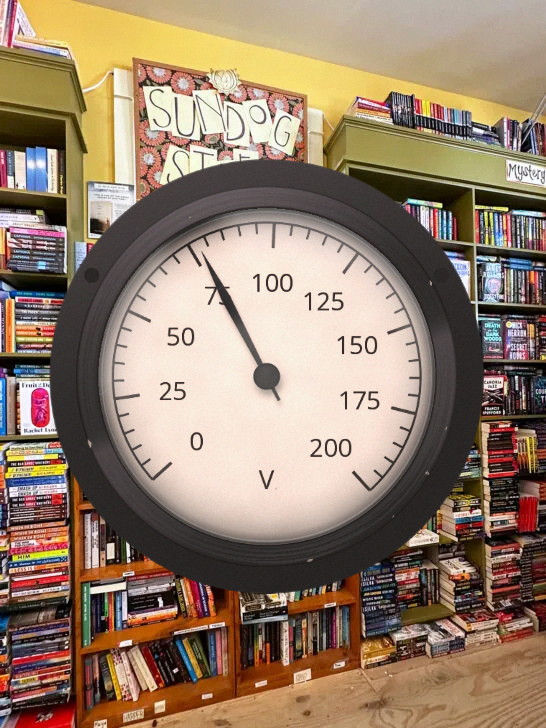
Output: 77.5 V
